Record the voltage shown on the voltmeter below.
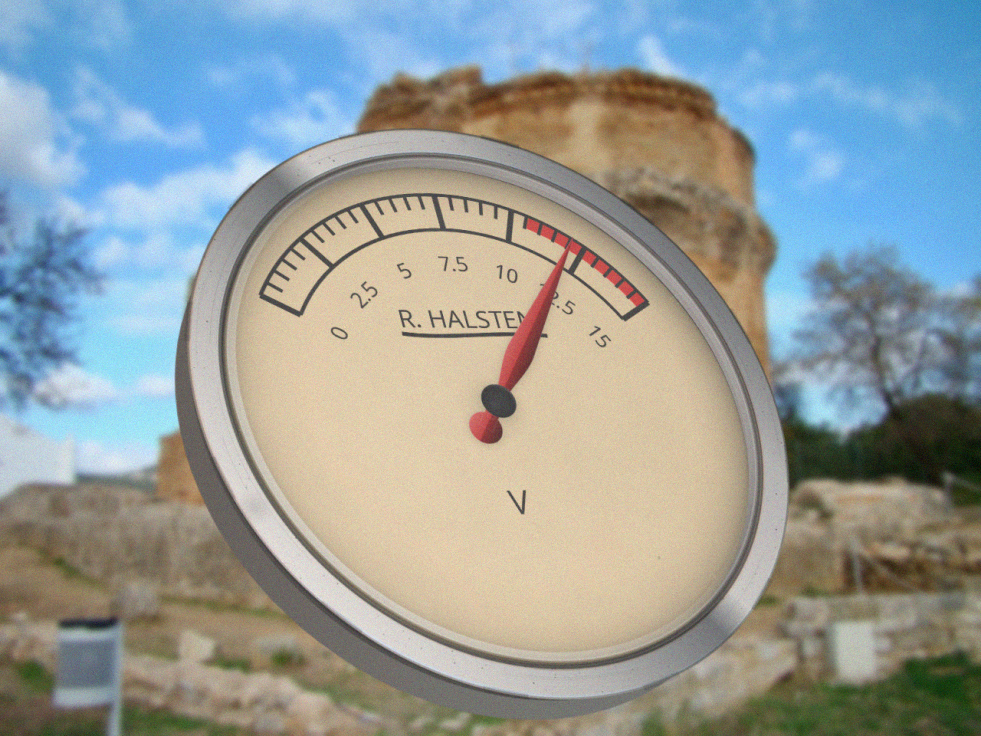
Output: 12 V
